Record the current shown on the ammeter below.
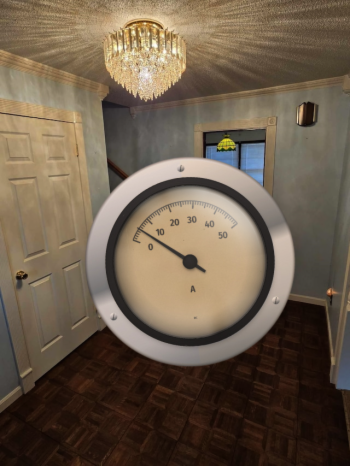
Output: 5 A
